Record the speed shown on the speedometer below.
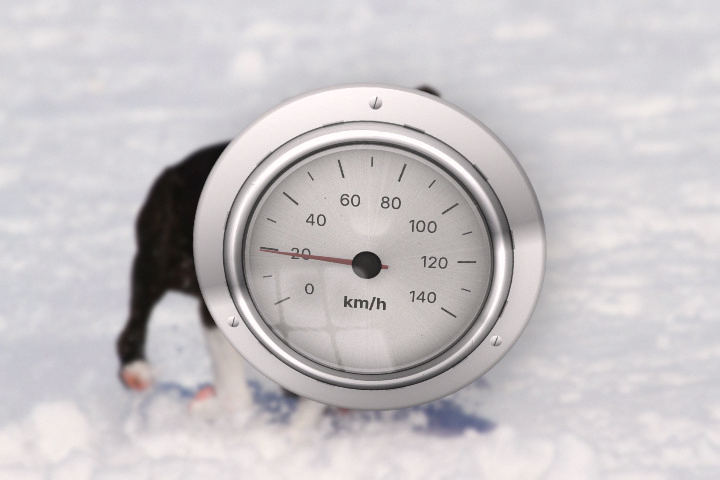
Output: 20 km/h
